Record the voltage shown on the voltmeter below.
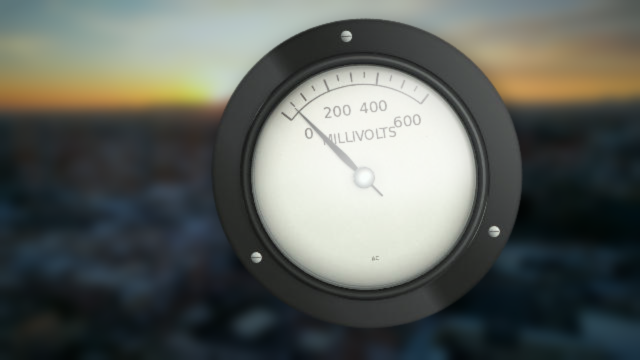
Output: 50 mV
